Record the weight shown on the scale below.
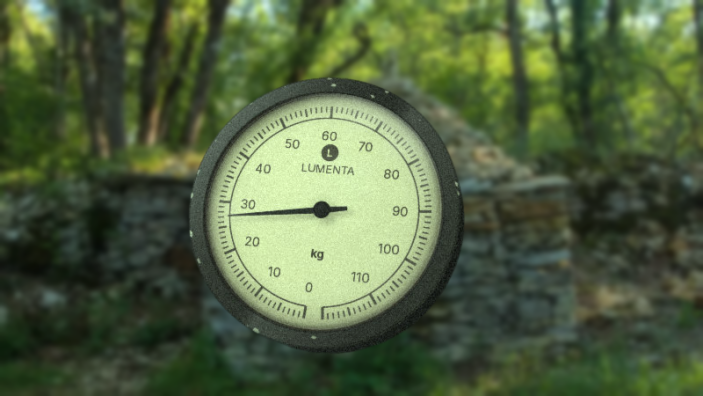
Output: 27 kg
